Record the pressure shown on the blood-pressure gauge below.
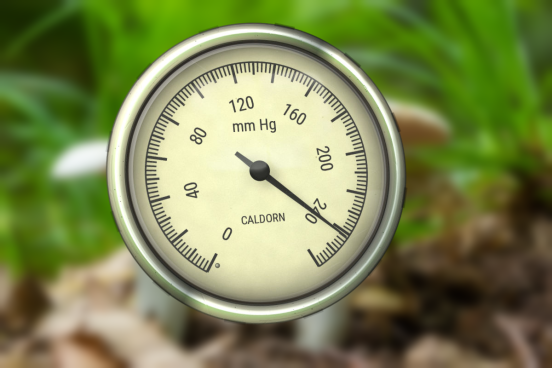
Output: 242 mmHg
